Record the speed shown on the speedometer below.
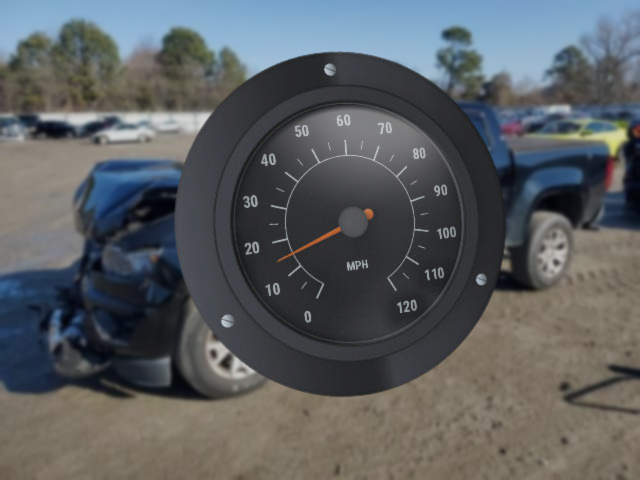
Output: 15 mph
